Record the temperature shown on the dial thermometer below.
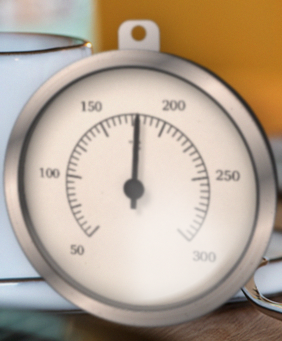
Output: 180 °C
